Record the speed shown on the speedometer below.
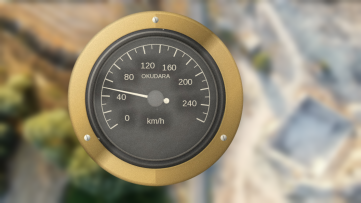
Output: 50 km/h
